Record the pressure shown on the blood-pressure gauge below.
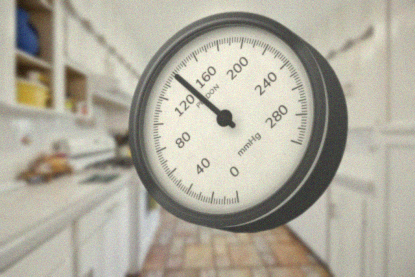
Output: 140 mmHg
